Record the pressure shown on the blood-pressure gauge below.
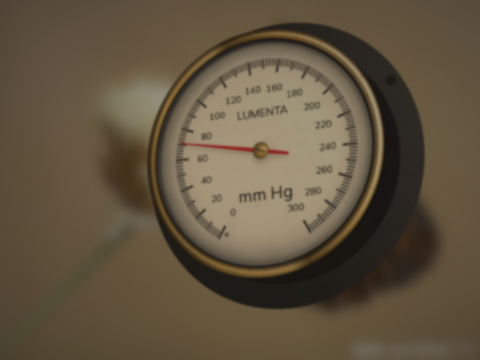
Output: 70 mmHg
